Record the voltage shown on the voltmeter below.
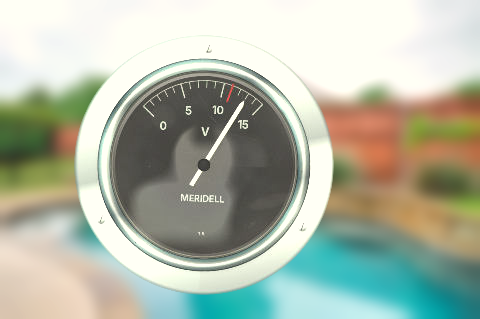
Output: 13 V
